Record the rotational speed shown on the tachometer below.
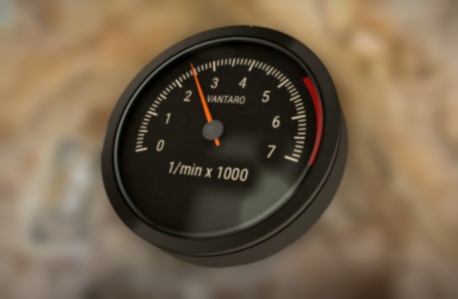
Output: 2500 rpm
